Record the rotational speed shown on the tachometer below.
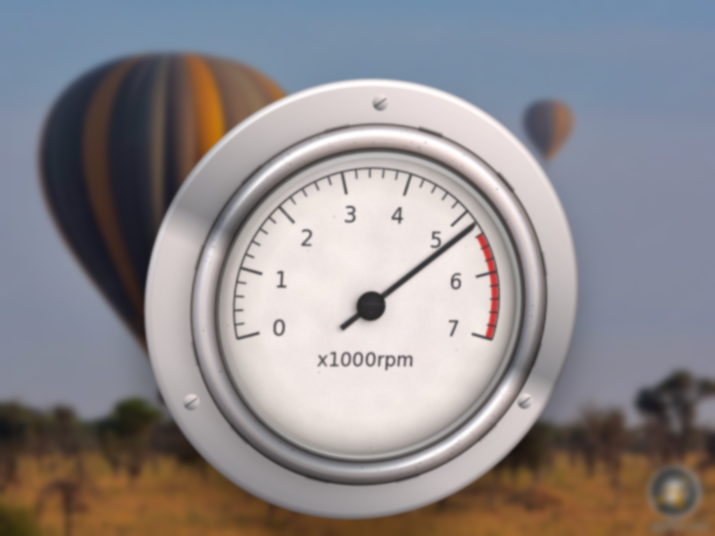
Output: 5200 rpm
